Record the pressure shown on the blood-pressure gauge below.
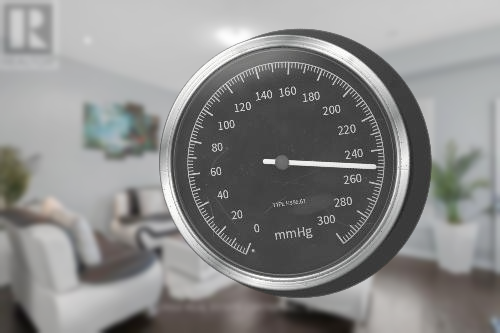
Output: 250 mmHg
